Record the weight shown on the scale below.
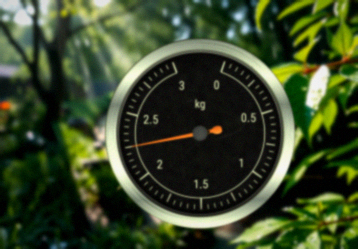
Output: 2.25 kg
